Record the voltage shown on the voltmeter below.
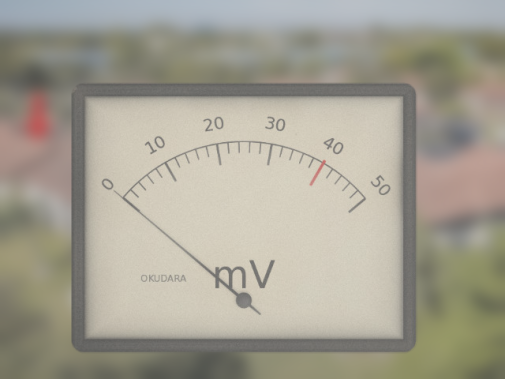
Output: 0 mV
